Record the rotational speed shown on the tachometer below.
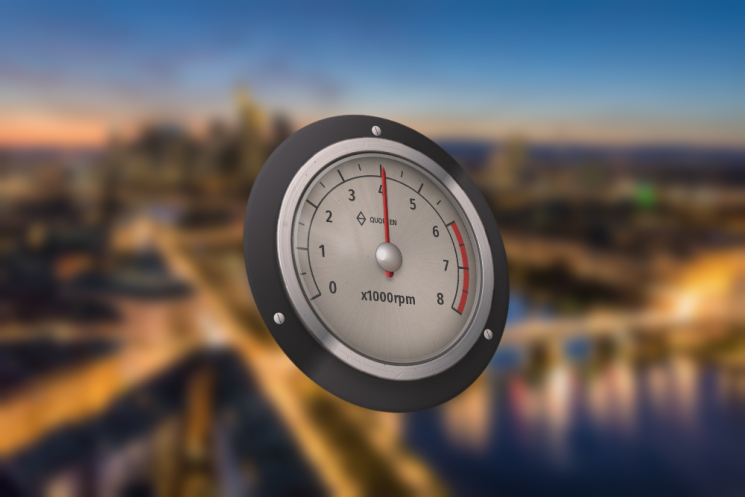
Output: 4000 rpm
